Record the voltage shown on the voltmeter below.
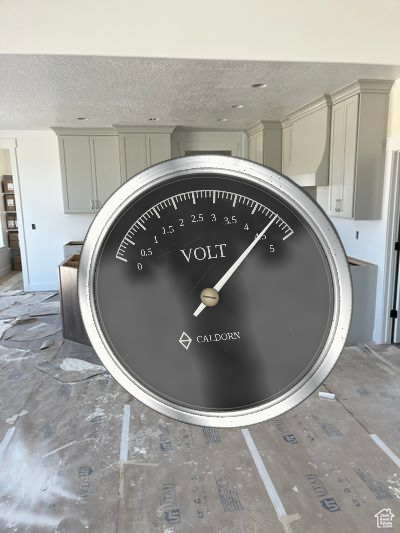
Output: 4.5 V
